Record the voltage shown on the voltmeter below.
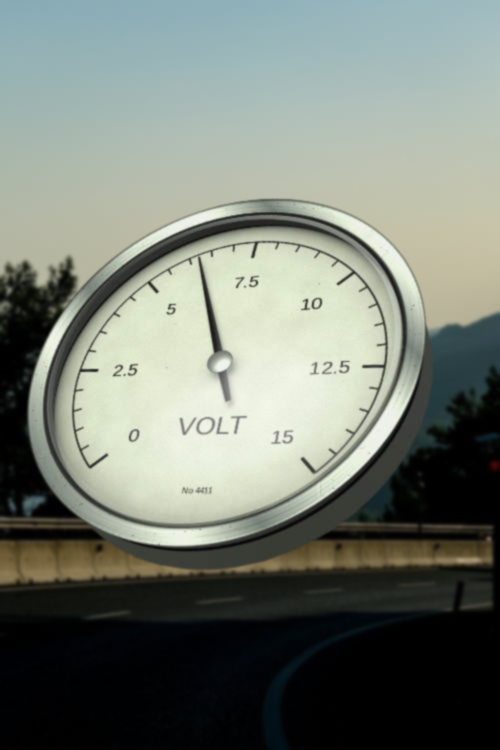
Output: 6.25 V
